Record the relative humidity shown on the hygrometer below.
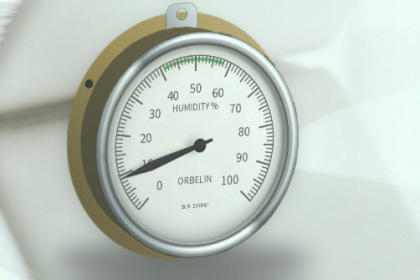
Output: 10 %
